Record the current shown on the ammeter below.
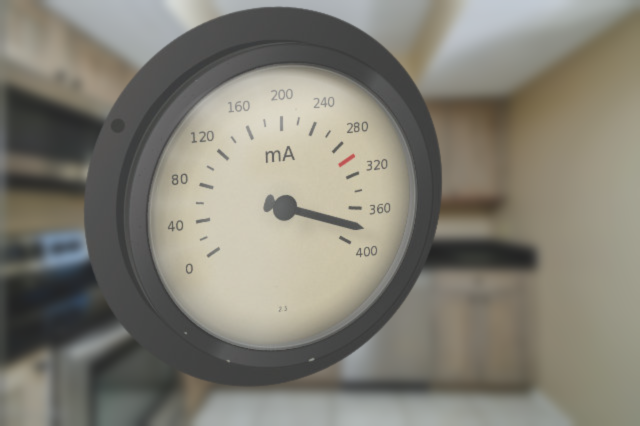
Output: 380 mA
